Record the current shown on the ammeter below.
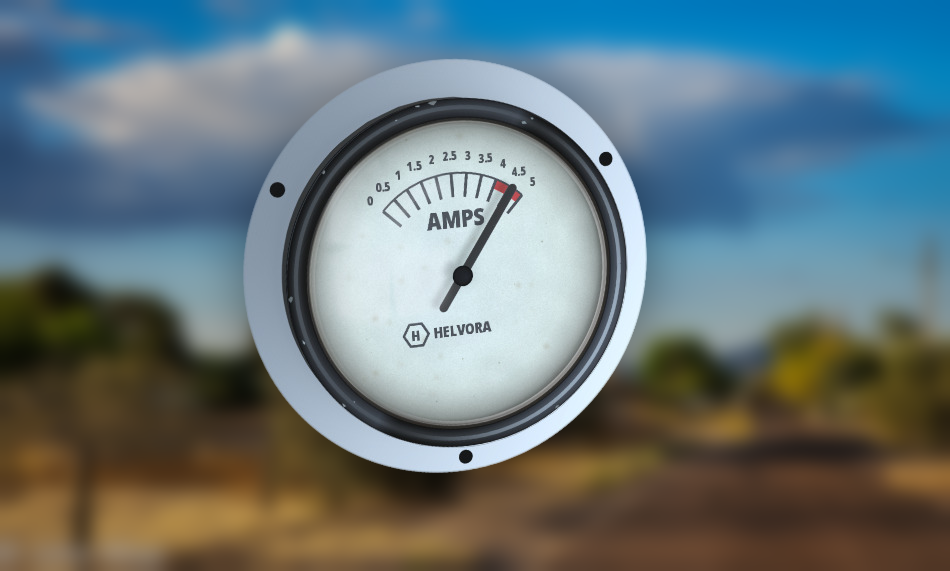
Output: 4.5 A
